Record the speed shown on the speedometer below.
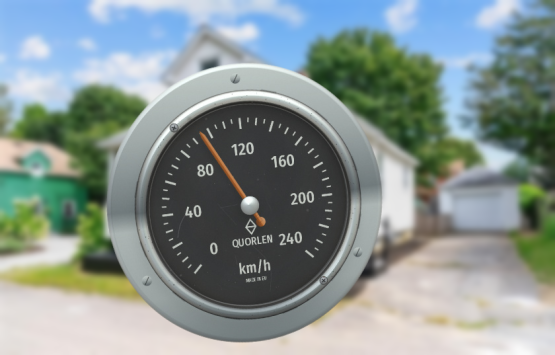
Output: 95 km/h
